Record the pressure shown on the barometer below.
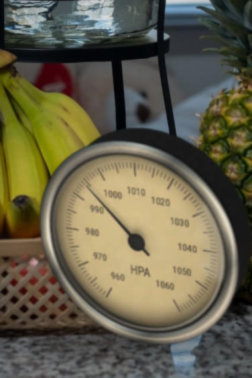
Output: 995 hPa
